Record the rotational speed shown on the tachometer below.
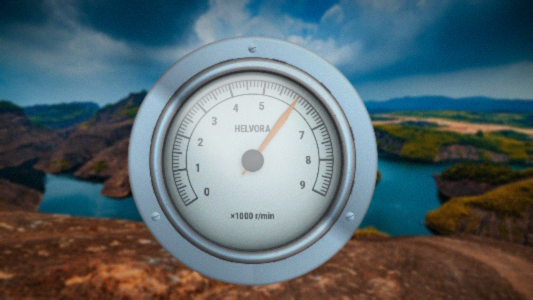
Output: 6000 rpm
